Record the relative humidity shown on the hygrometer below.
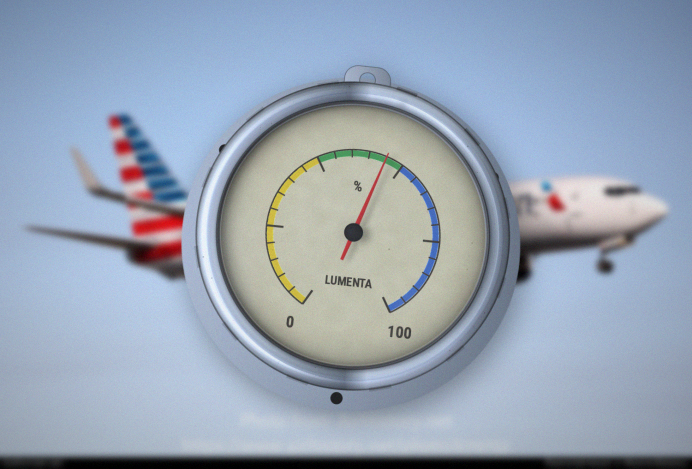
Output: 56 %
